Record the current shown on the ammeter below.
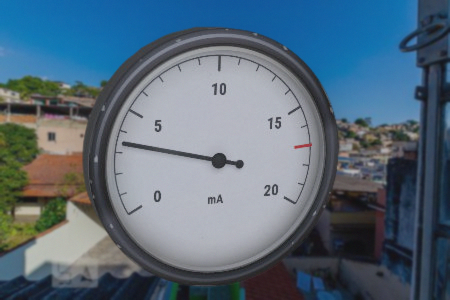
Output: 3.5 mA
